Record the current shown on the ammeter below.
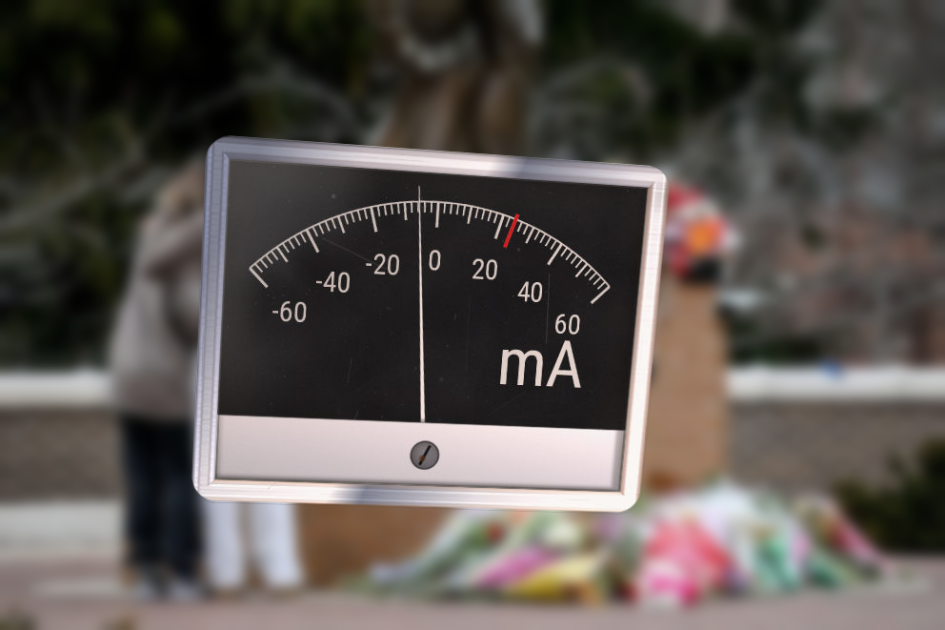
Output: -6 mA
